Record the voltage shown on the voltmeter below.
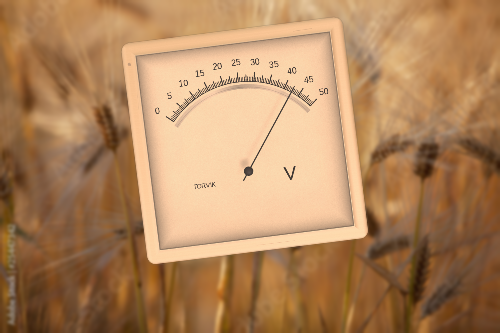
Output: 42.5 V
